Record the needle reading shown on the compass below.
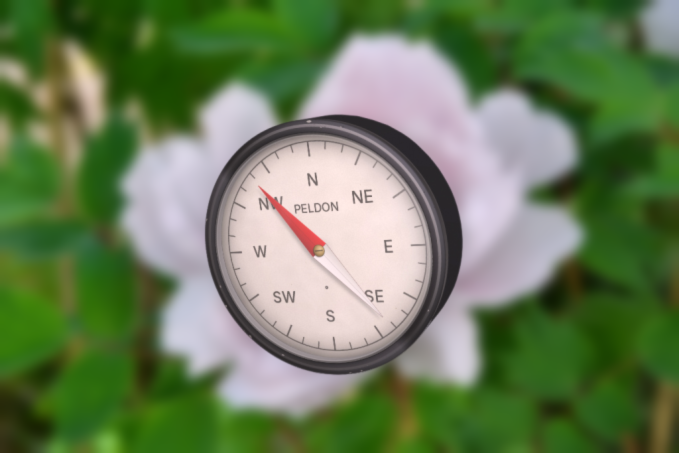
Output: 320 °
